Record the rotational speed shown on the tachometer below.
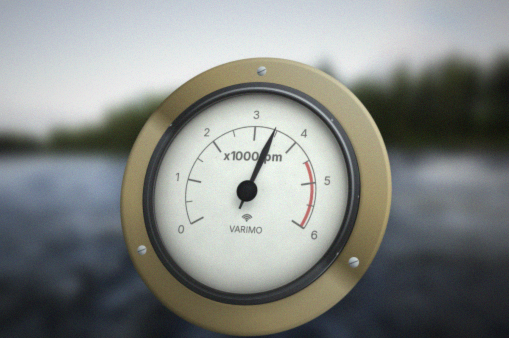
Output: 3500 rpm
